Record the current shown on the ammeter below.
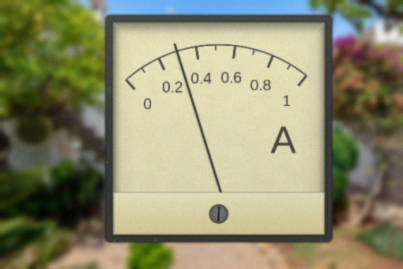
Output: 0.3 A
